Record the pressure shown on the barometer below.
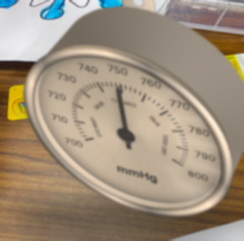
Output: 750 mmHg
